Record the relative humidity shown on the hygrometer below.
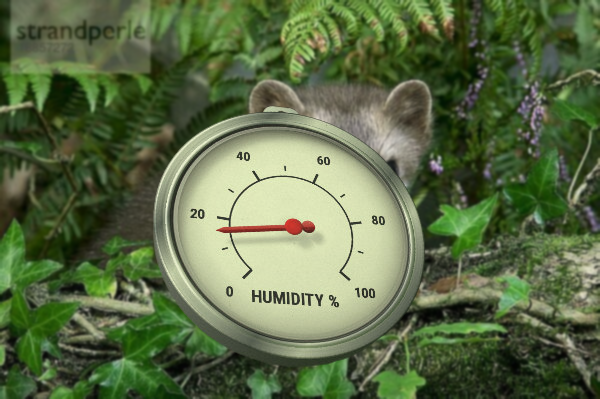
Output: 15 %
